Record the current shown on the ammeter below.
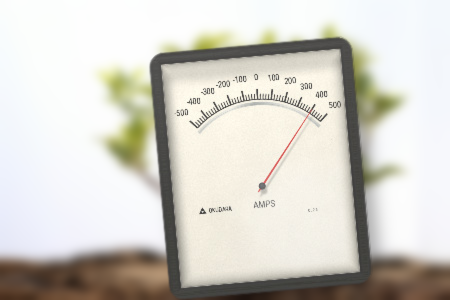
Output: 400 A
